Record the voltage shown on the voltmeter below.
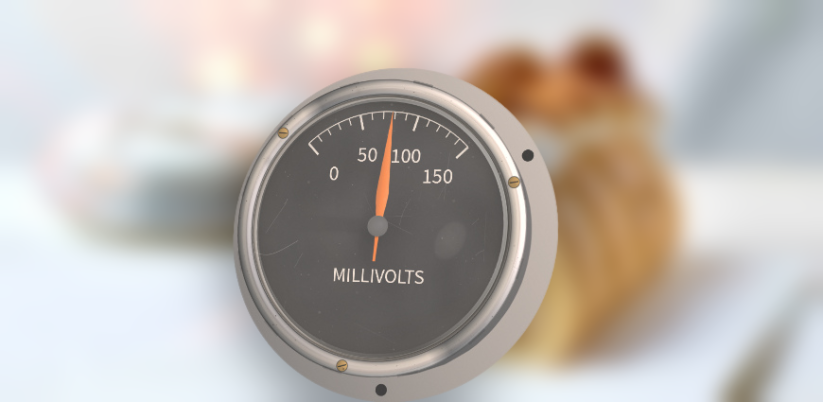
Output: 80 mV
